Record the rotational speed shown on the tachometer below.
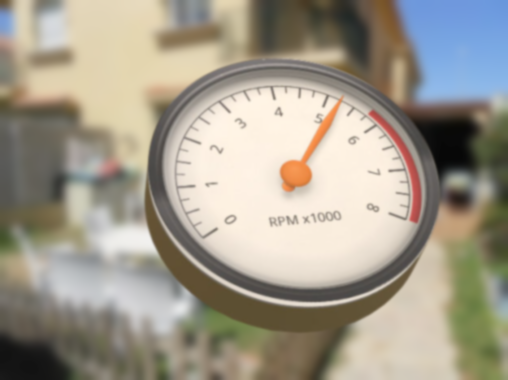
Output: 5250 rpm
